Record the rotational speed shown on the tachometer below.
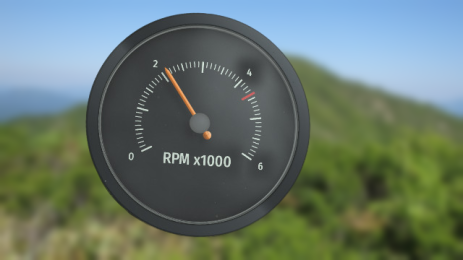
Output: 2100 rpm
